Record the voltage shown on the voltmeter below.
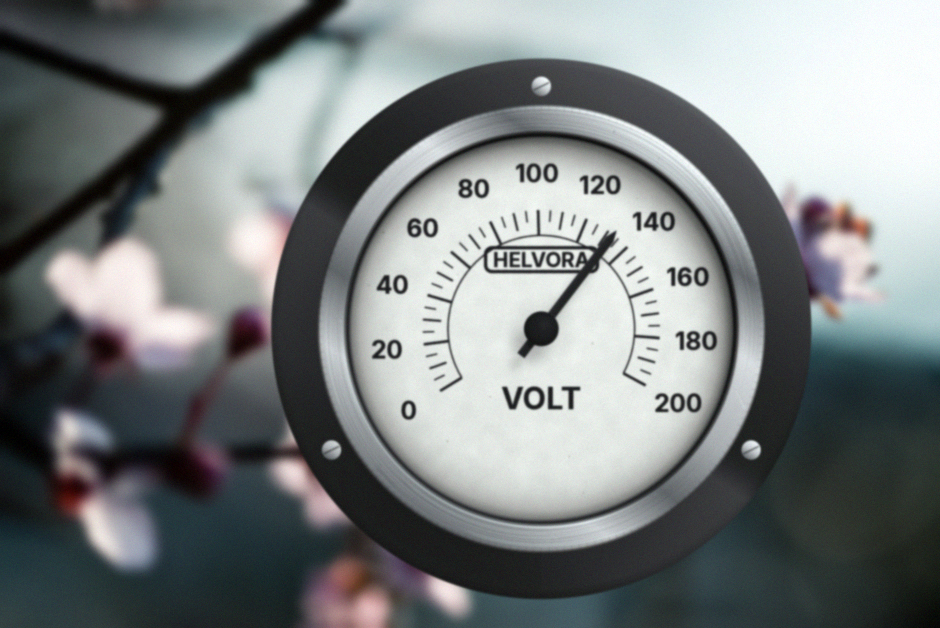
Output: 132.5 V
